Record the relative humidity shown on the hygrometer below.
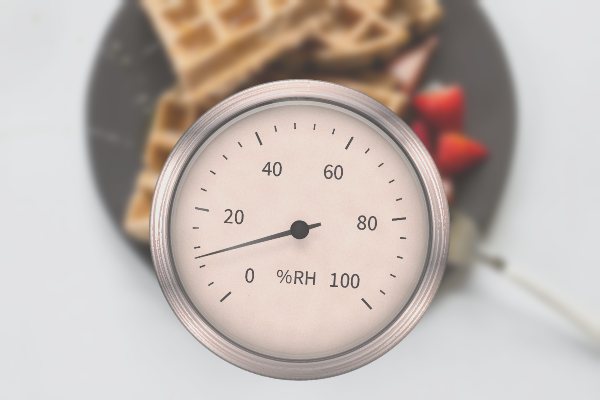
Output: 10 %
